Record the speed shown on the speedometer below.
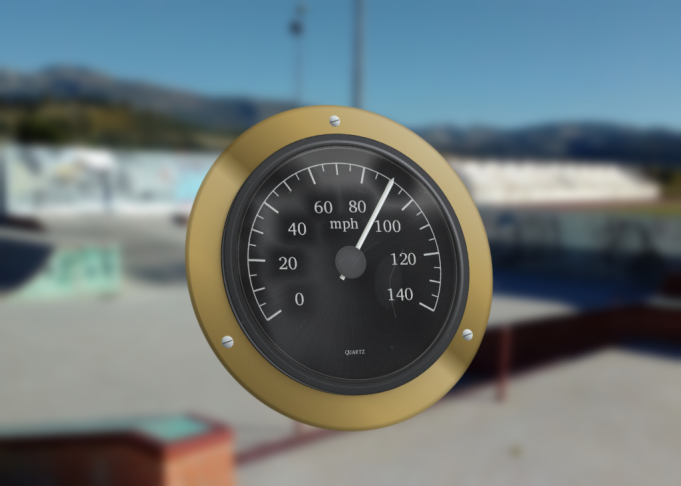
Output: 90 mph
